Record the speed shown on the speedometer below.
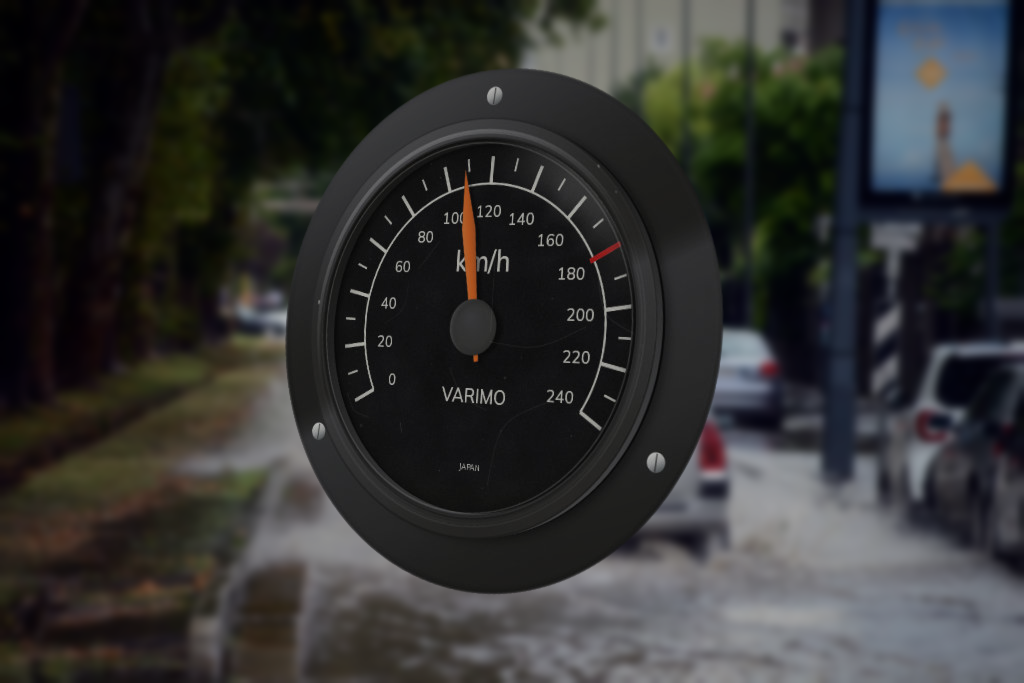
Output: 110 km/h
